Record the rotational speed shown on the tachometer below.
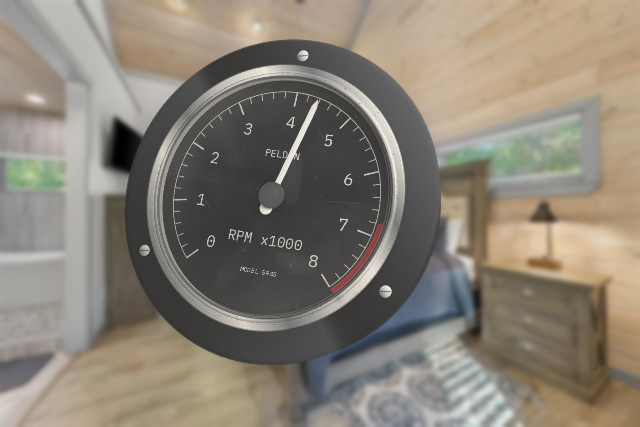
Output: 4400 rpm
